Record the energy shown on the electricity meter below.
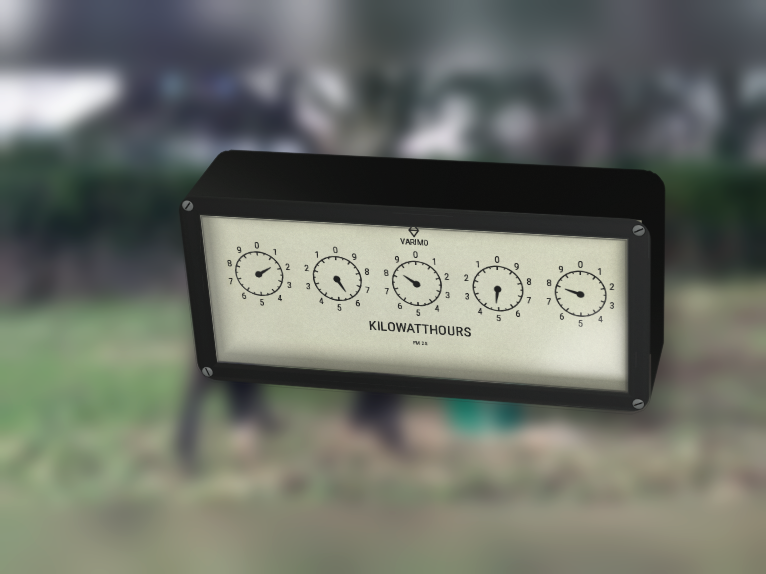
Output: 15848 kWh
